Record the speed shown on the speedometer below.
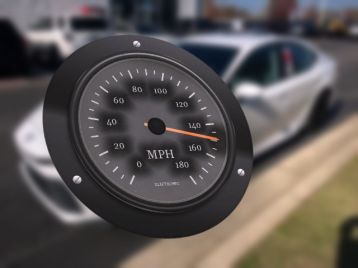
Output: 150 mph
